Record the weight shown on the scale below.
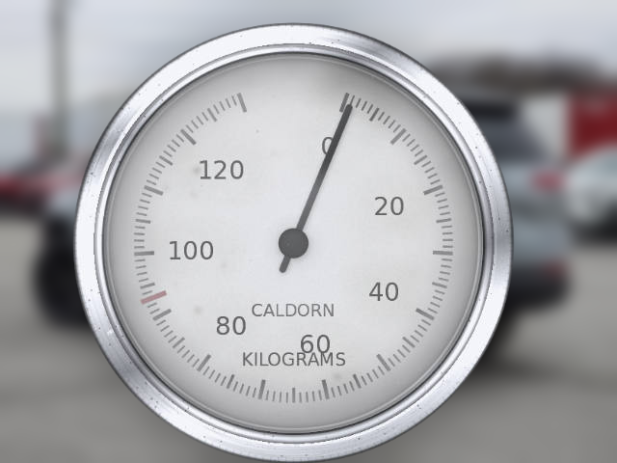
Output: 1 kg
